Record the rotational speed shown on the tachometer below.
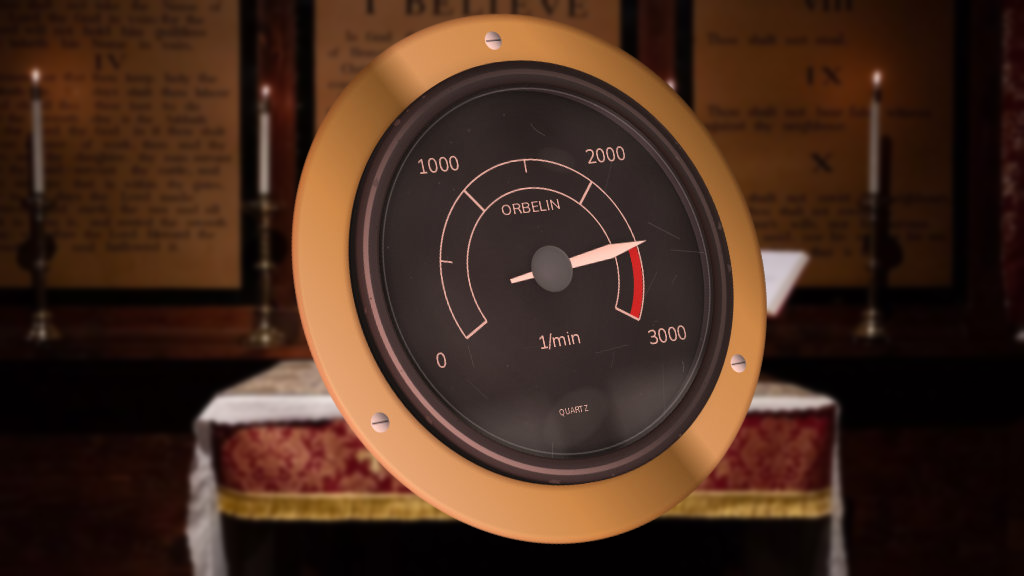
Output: 2500 rpm
